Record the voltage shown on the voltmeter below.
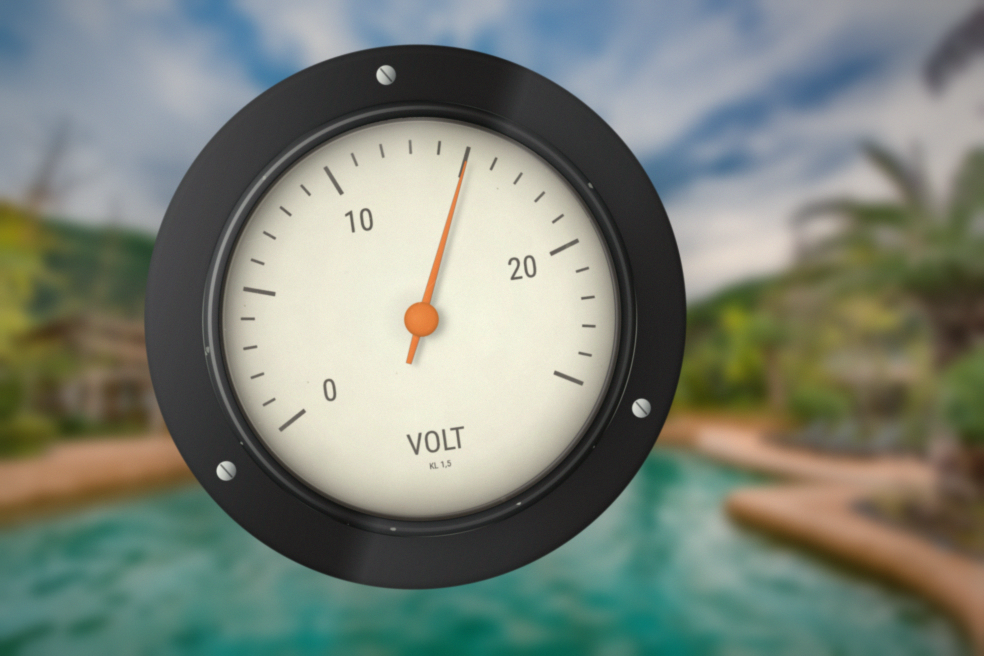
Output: 15 V
